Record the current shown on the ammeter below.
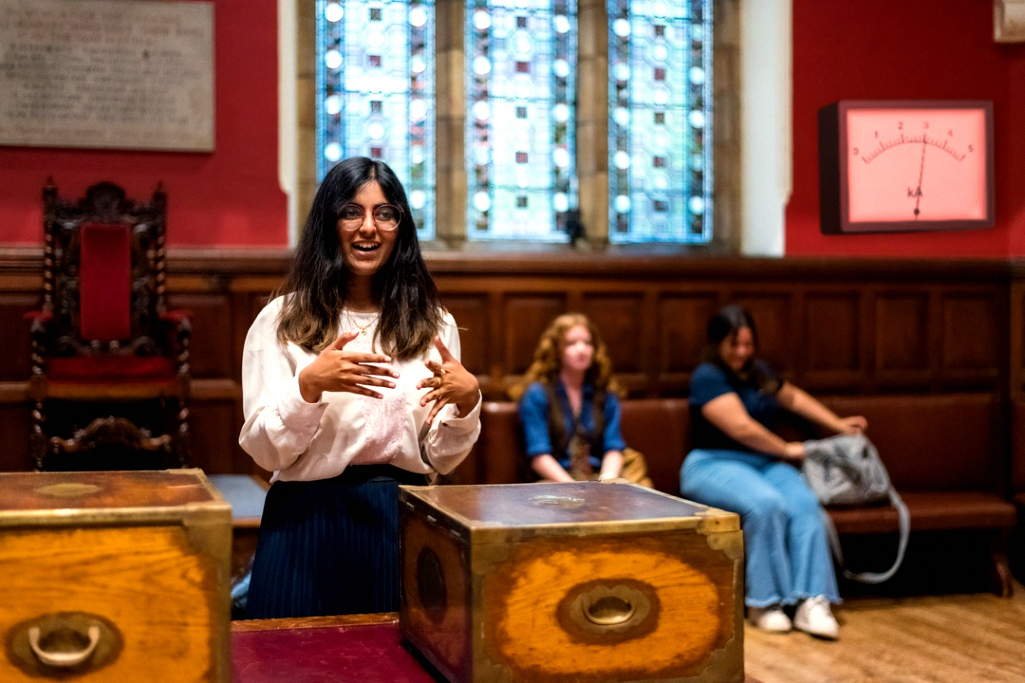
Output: 3 kA
